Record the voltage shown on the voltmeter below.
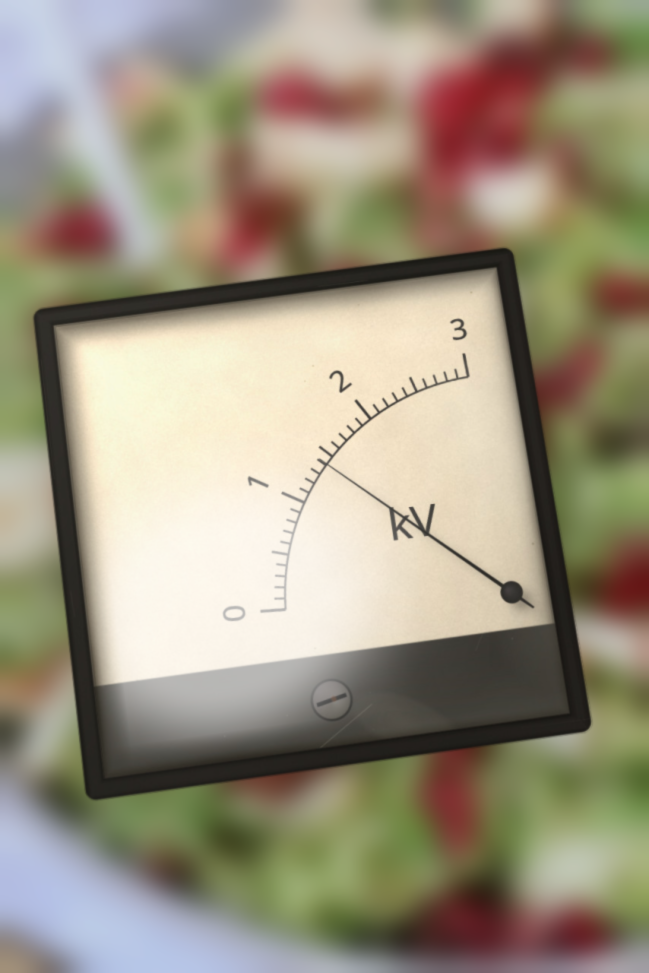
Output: 1.4 kV
